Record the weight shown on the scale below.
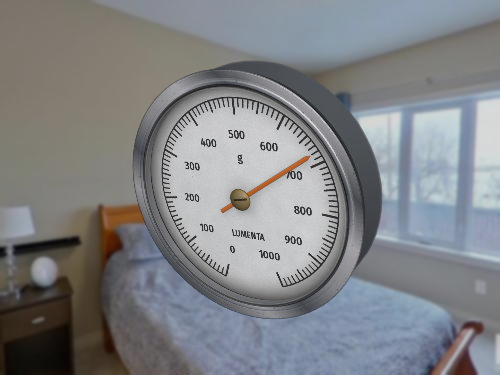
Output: 680 g
